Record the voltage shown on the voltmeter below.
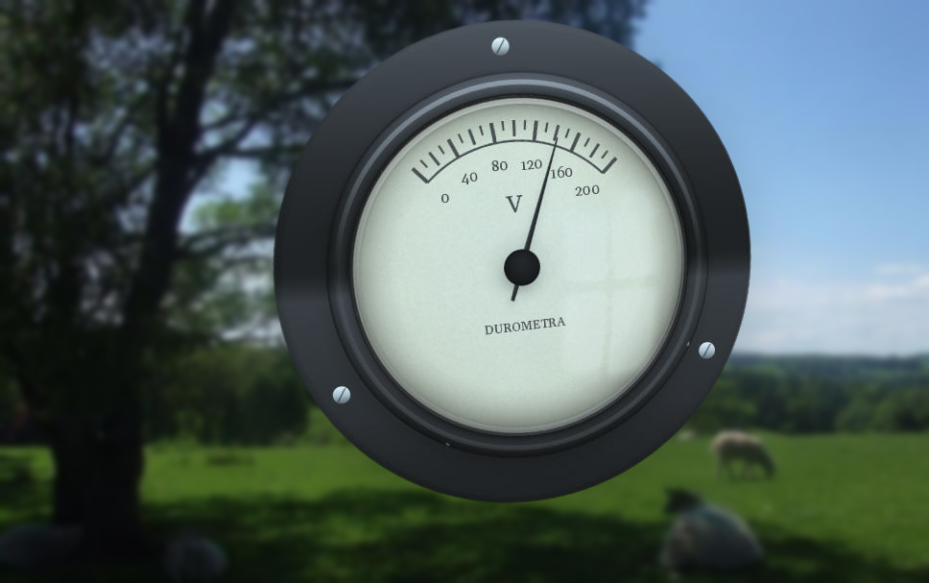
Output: 140 V
